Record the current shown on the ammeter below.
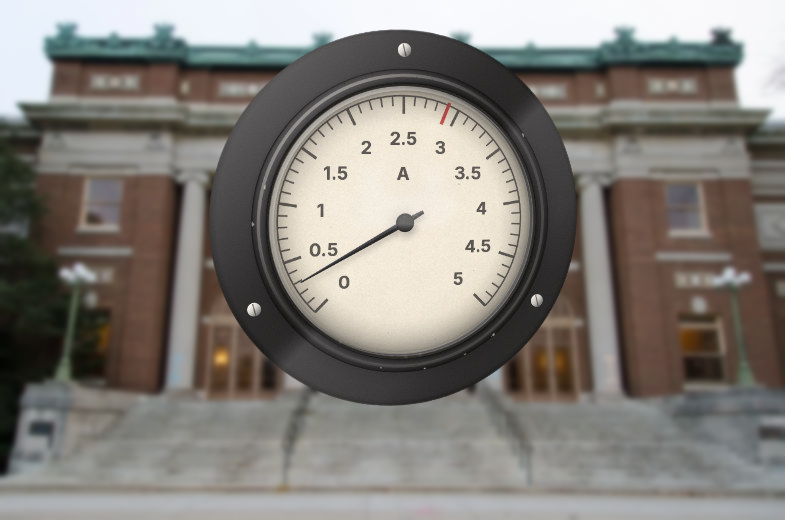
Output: 0.3 A
